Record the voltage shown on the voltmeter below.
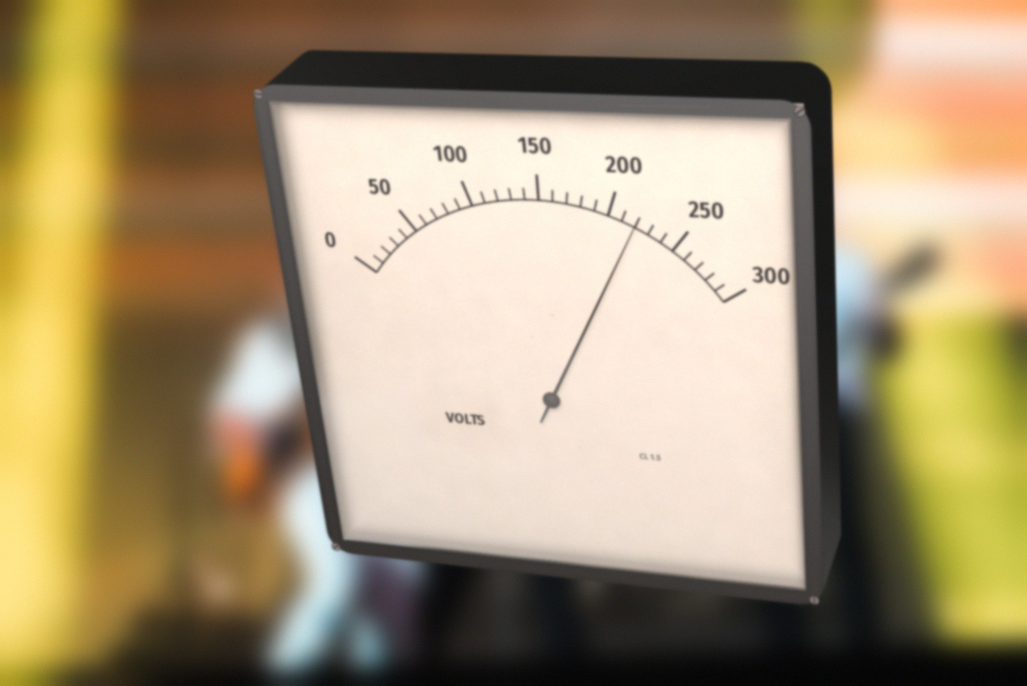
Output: 220 V
